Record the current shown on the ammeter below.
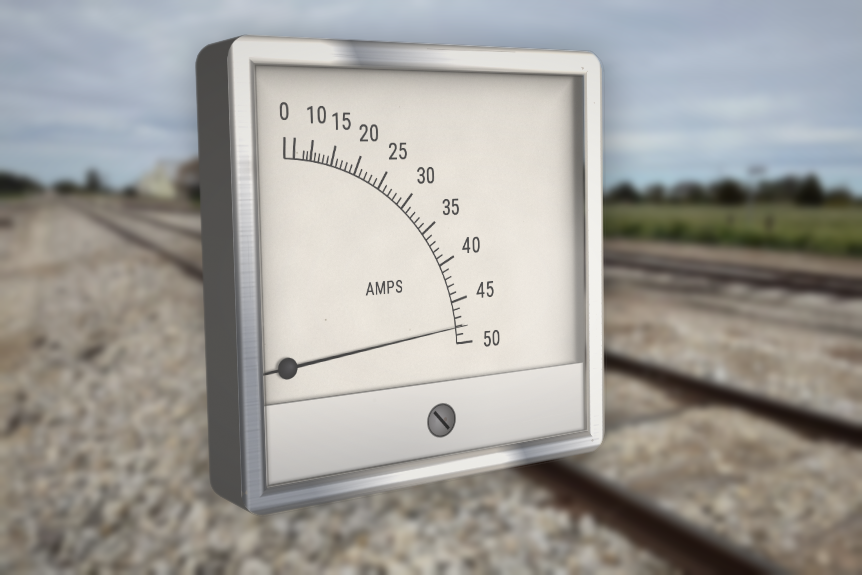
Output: 48 A
